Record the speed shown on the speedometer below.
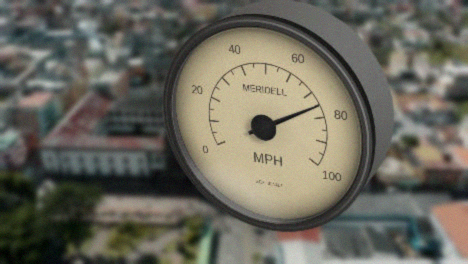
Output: 75 mph
